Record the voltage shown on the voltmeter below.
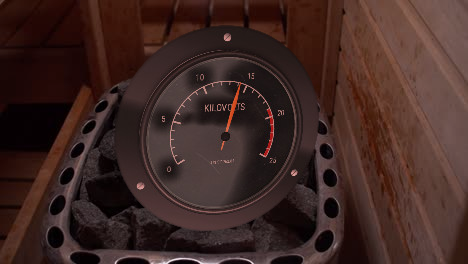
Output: 14 kV
